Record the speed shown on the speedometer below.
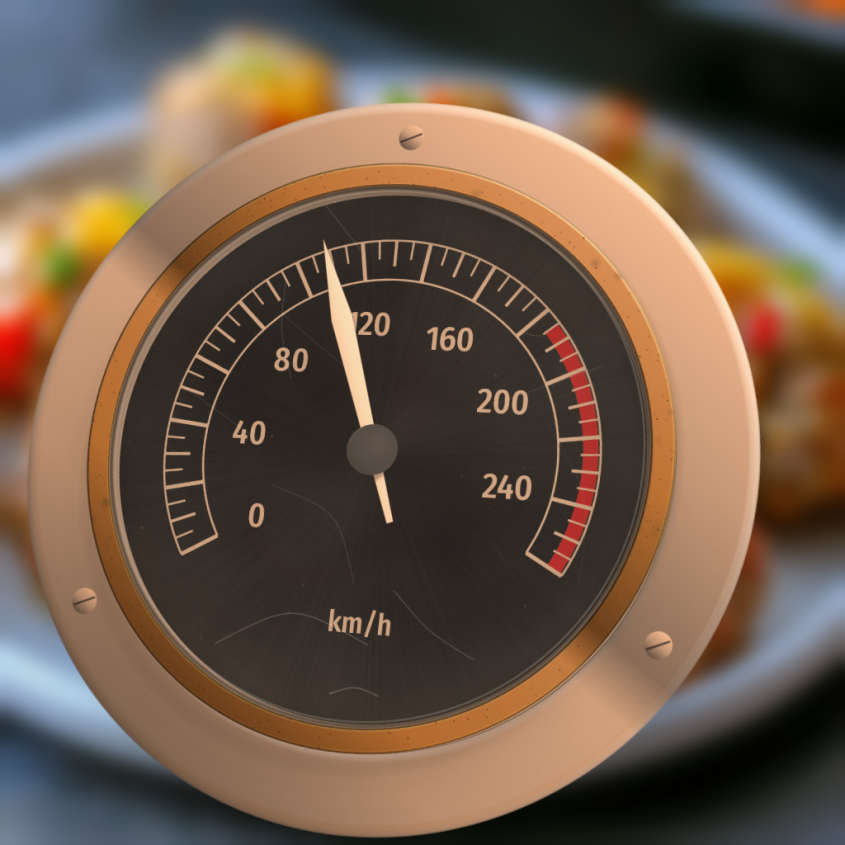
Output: 110 km/h
